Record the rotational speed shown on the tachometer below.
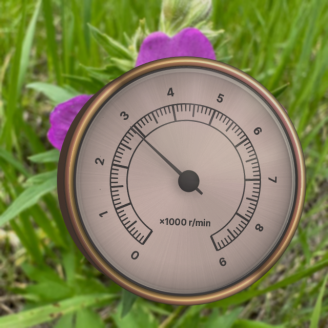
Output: 2900 rpm
